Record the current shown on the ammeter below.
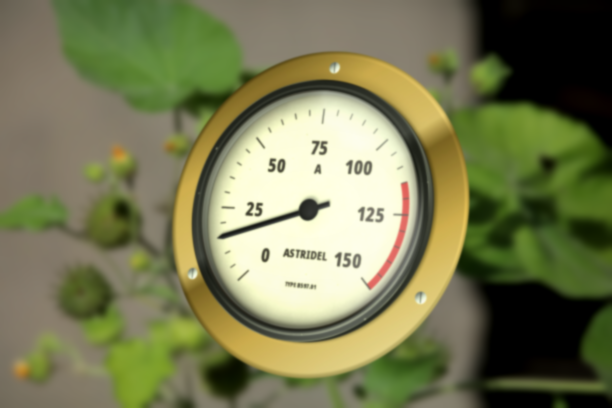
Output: 15 A
